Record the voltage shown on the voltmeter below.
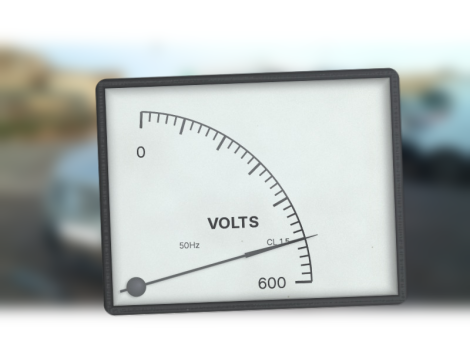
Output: 500 V
